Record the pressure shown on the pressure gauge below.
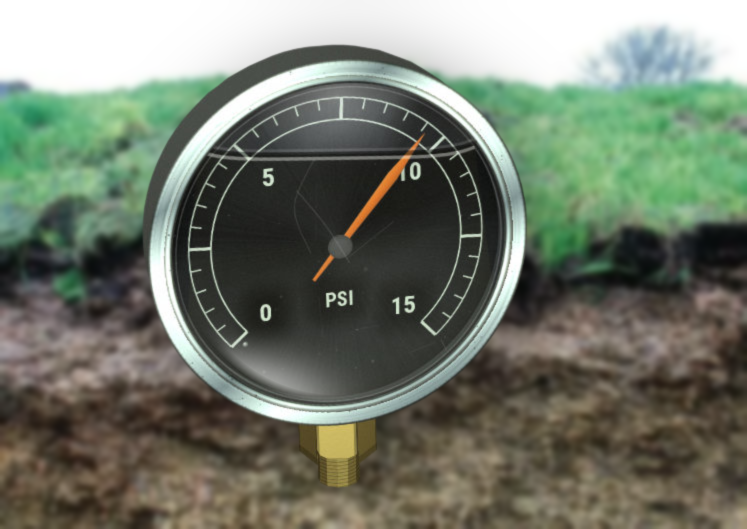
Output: 9.5 psi
